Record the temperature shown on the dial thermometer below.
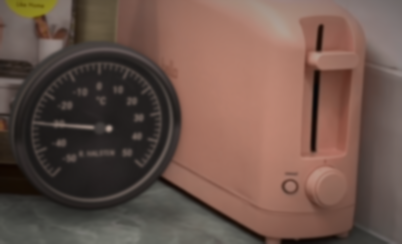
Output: -30 °C
